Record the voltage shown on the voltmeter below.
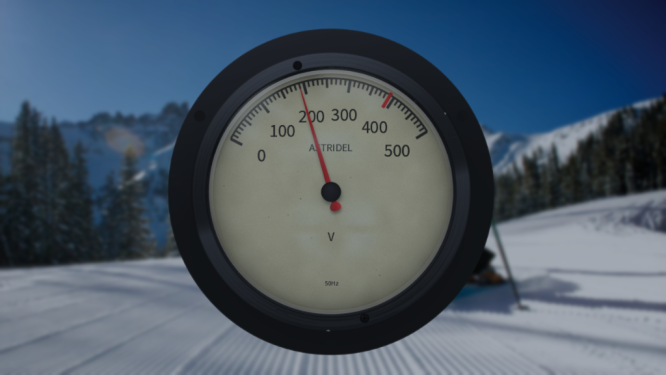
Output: 190 V
